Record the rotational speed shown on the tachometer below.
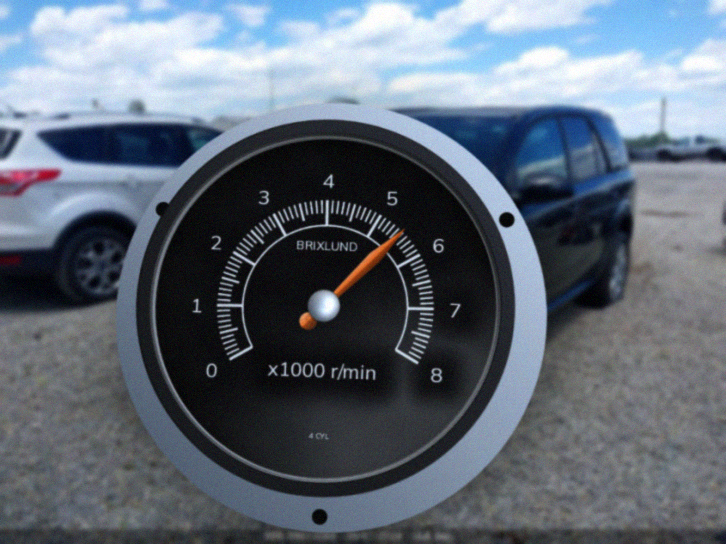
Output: 5500 rpm
